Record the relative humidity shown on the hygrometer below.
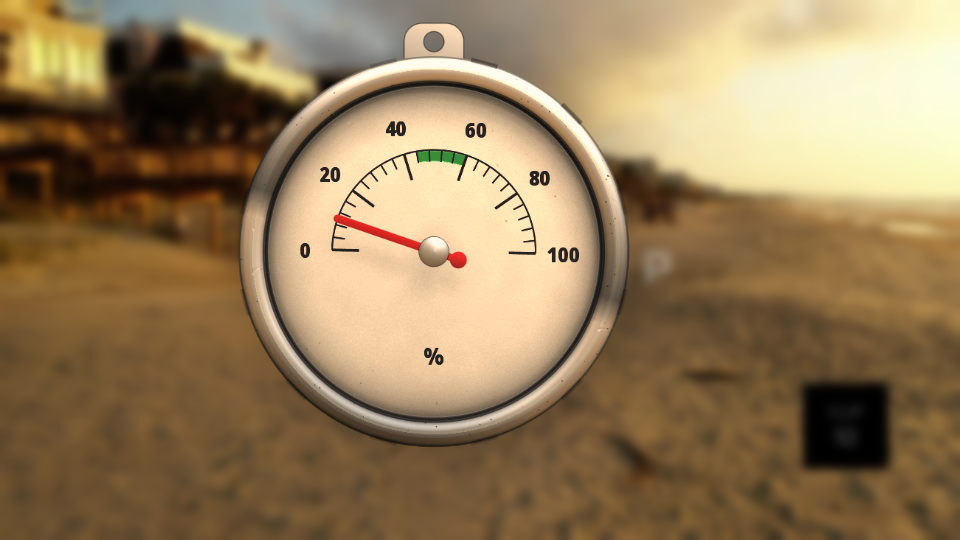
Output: 10 %
